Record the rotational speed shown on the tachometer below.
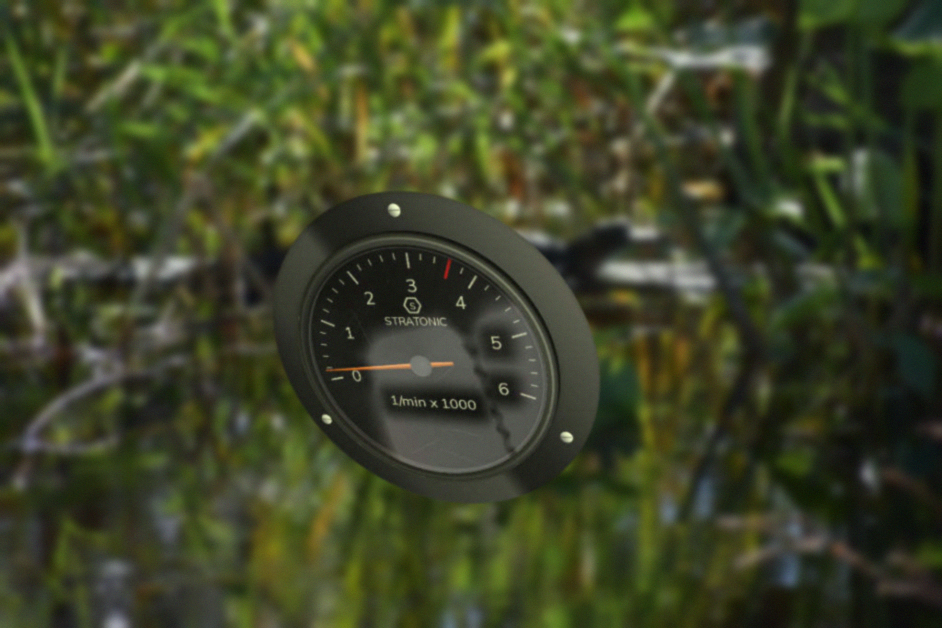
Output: 200 rpm
